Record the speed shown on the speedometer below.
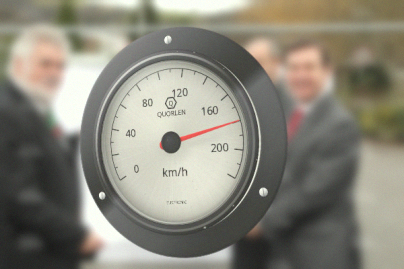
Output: 180 km/h
